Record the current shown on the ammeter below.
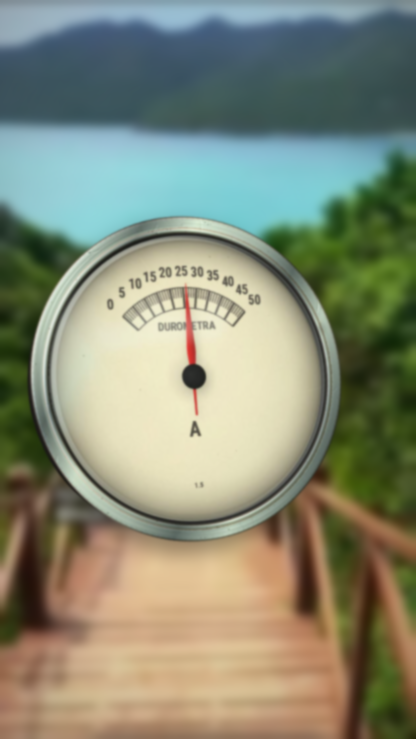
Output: 25 A
